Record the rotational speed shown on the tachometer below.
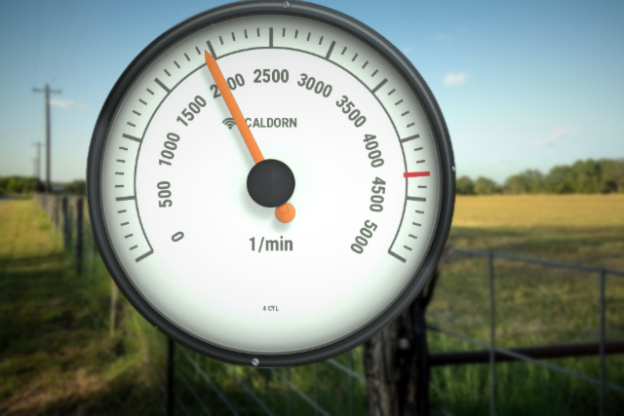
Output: 1950 rpm
